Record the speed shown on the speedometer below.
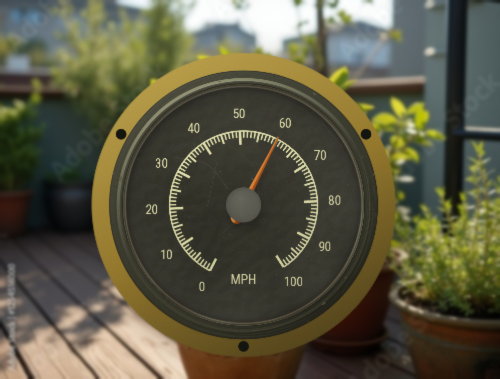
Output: 60 mph
